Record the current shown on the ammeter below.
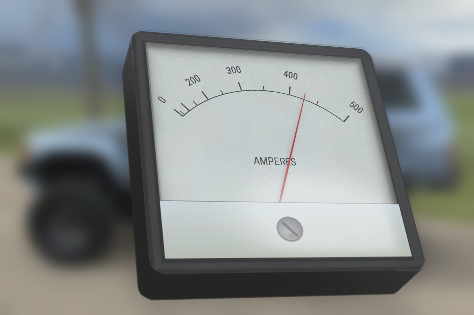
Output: 425 A
